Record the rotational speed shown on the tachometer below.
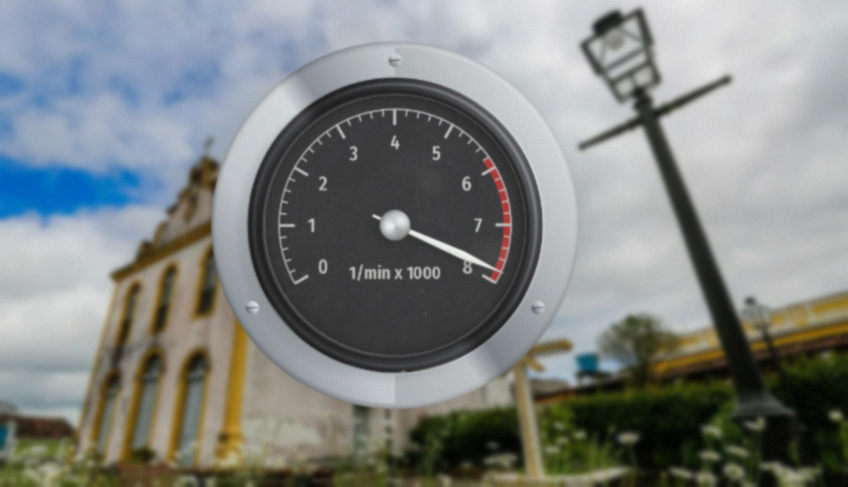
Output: 7800 rpm
